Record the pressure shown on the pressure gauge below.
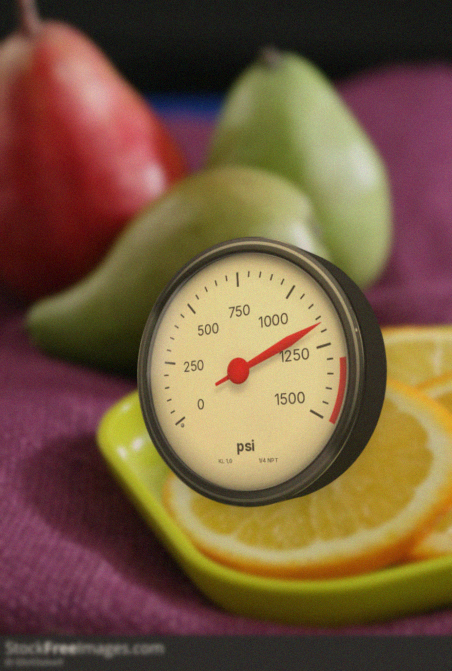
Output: 1175 psi
